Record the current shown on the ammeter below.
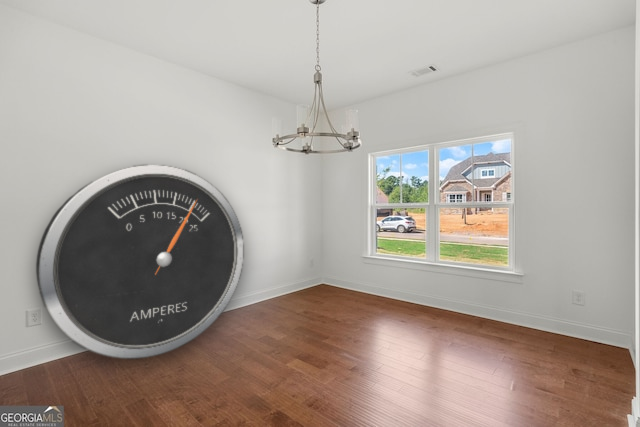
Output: 20 A
